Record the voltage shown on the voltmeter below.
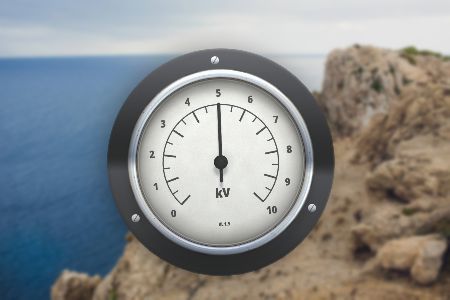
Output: 5 kV
